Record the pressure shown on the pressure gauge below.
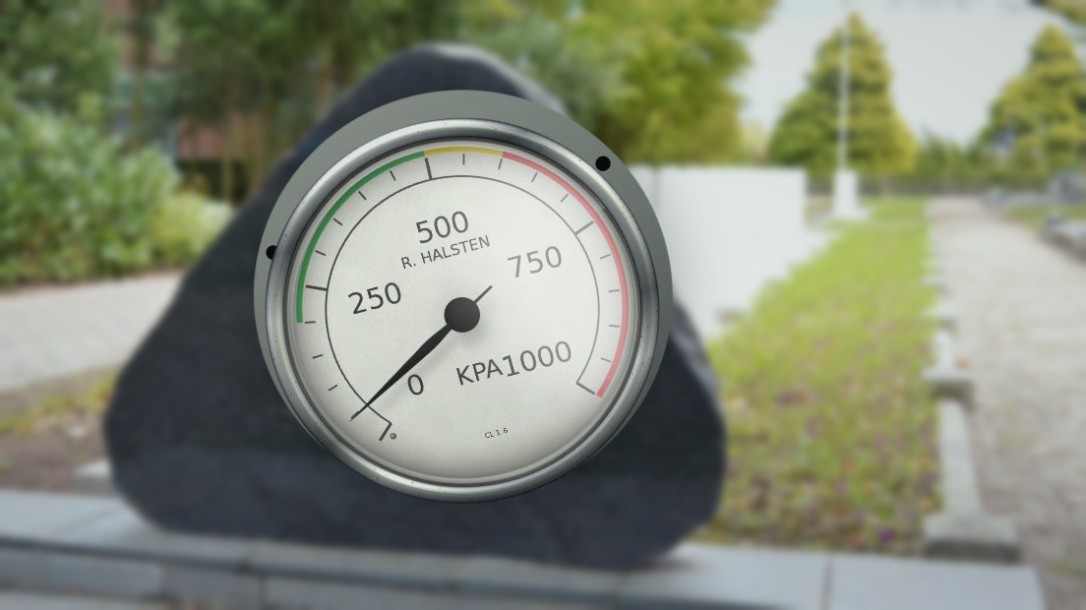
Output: 50 kPa
